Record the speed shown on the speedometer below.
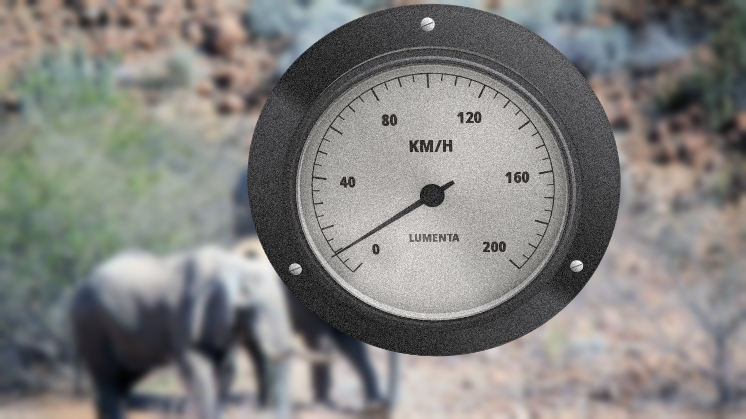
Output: 10 km/h
